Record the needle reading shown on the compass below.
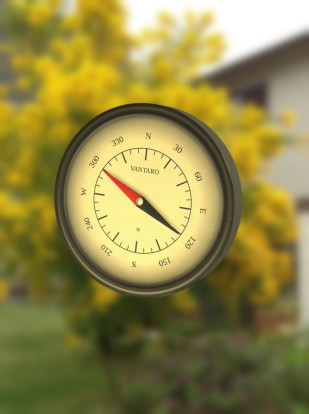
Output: 300 °
